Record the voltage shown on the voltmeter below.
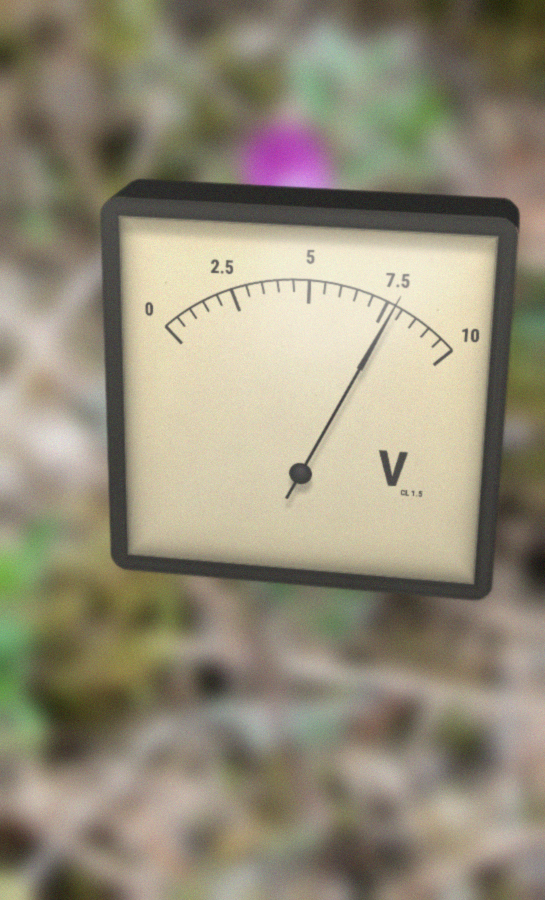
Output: 7.75 V
